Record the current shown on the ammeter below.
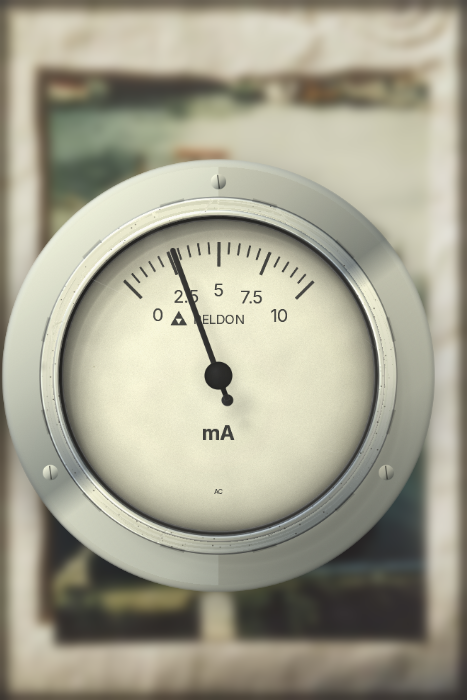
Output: 2.75 mA
